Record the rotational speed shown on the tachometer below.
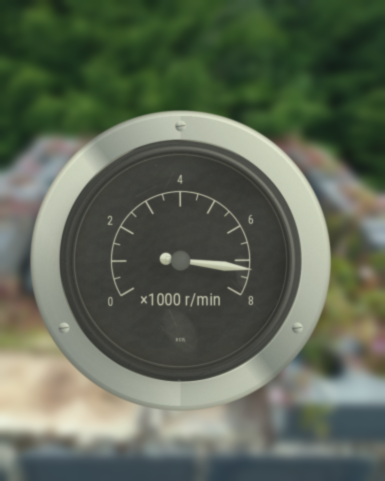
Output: 7250 rpm
